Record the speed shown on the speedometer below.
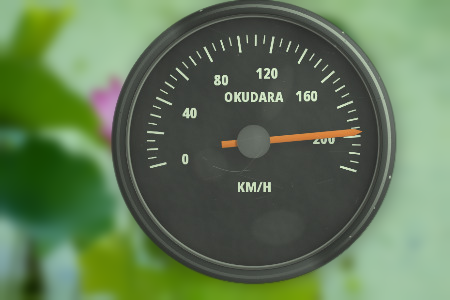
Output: 197.5 km/h
